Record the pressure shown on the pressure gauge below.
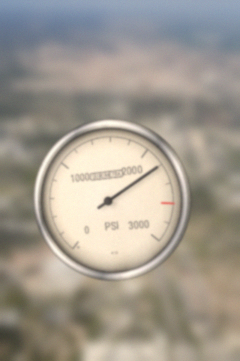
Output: 2200 psi
